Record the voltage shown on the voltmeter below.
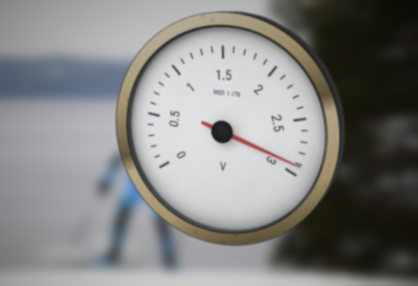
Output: 2.9 V
